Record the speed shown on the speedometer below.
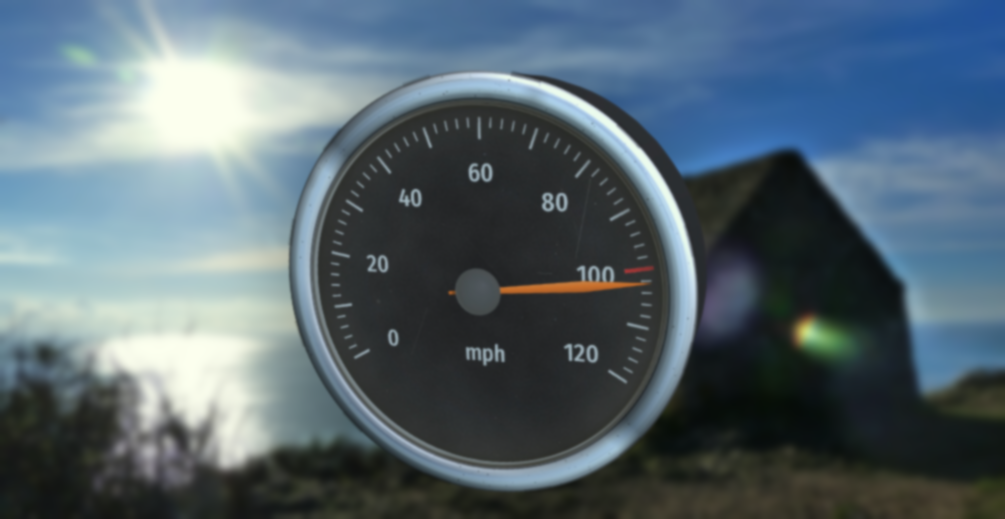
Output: 102 mph
